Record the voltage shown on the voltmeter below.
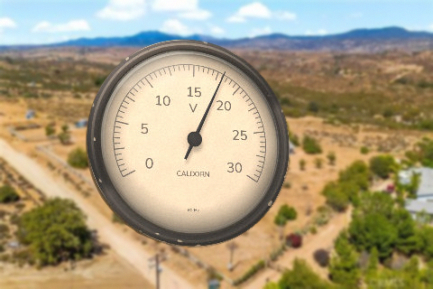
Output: 18 V
